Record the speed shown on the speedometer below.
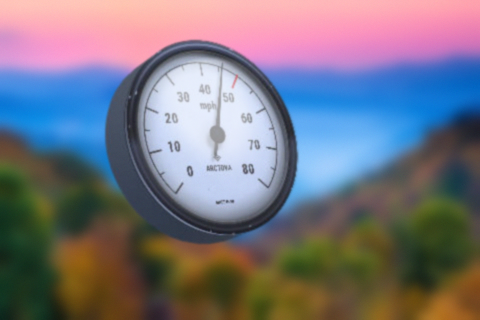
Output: 45 mph
